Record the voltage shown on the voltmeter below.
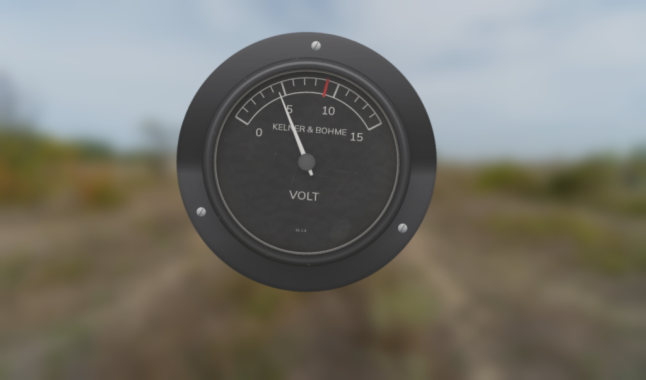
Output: 4.5 V
